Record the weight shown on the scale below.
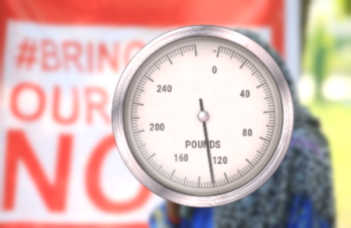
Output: 130 lb
